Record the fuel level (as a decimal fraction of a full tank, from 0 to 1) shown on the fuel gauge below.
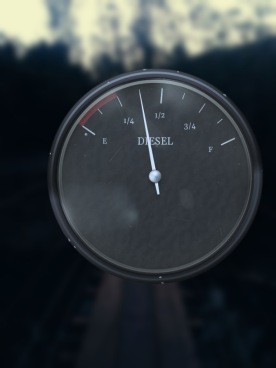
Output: 0.375
